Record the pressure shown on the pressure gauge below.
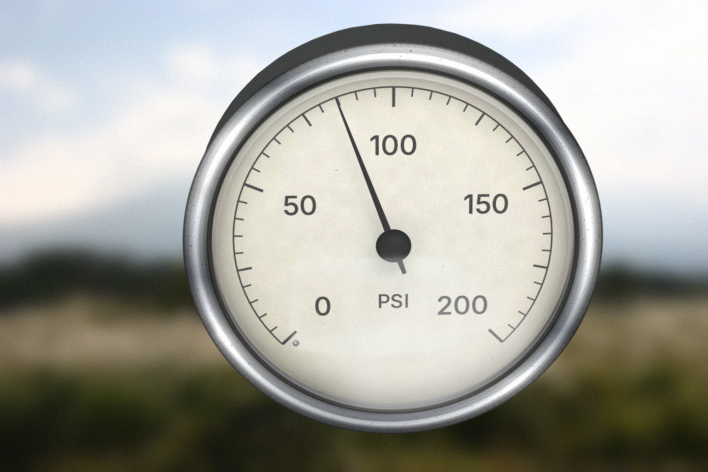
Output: 85 psi
